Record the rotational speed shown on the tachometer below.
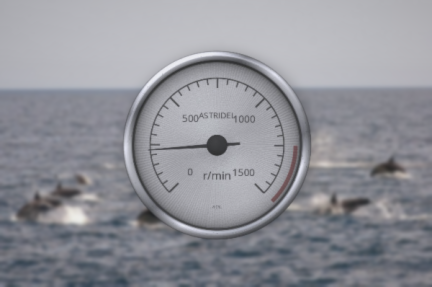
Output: 225 rpm
